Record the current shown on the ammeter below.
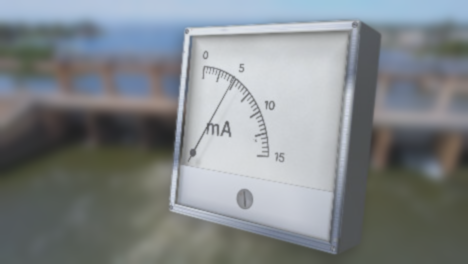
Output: 5 mA
